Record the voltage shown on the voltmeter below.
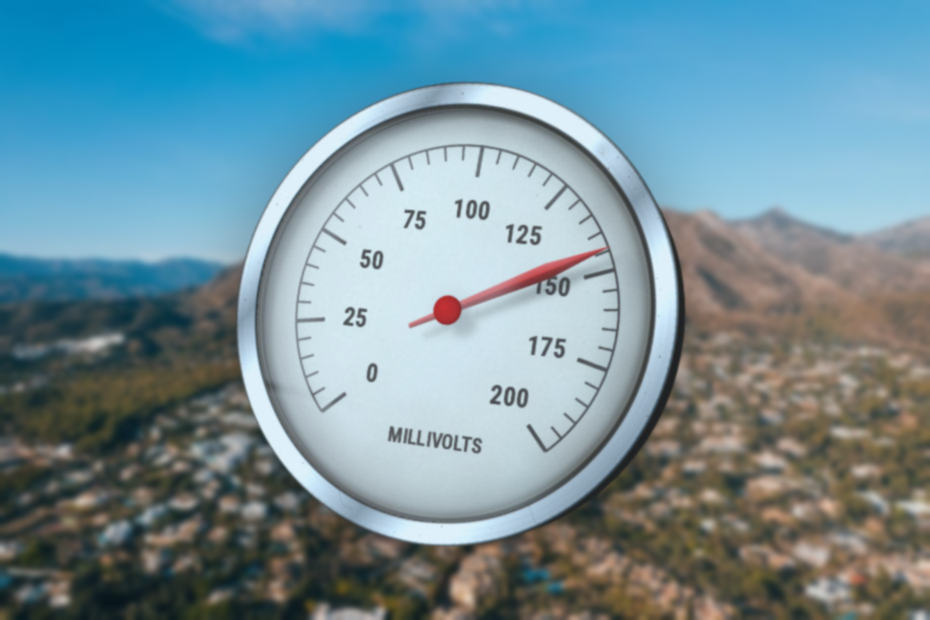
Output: 145 mV
